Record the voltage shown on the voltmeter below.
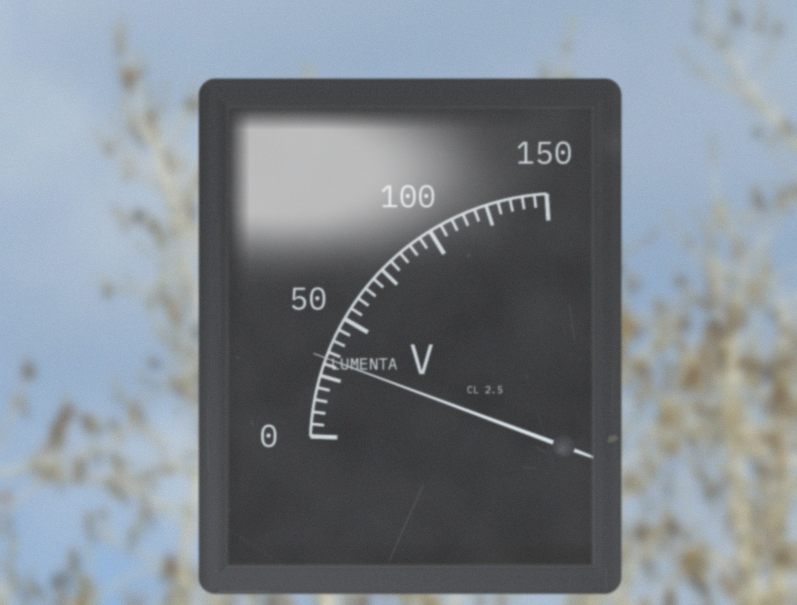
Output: 32.5 V
